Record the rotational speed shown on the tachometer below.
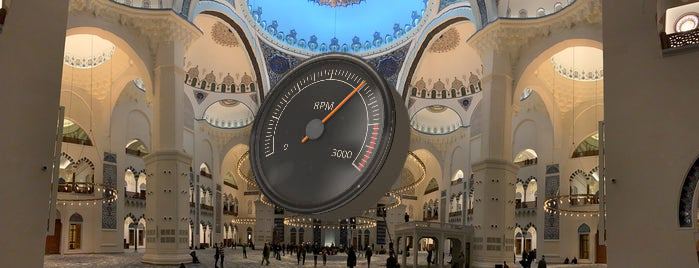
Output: 2000 rpm
